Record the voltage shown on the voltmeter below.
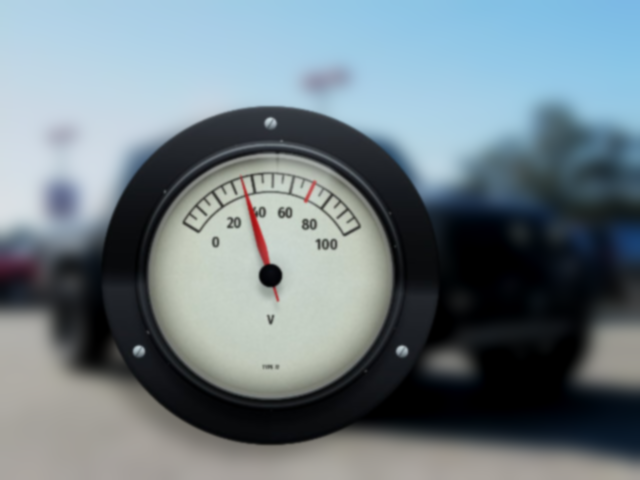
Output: 35 V
